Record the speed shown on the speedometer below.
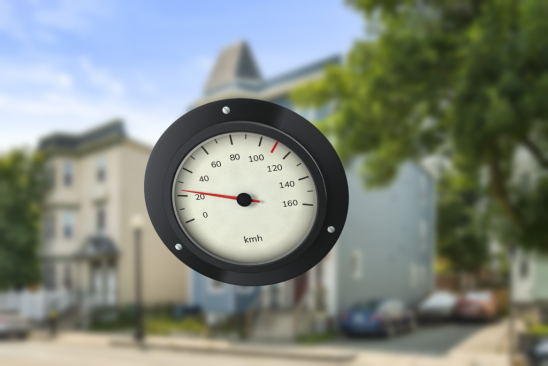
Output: 25 km/h
